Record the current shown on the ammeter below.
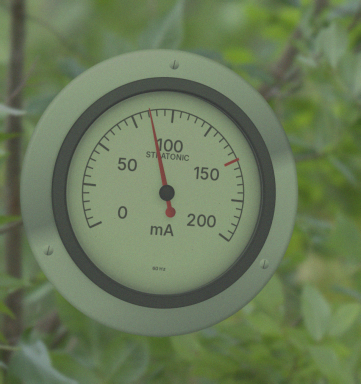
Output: 85 mA
